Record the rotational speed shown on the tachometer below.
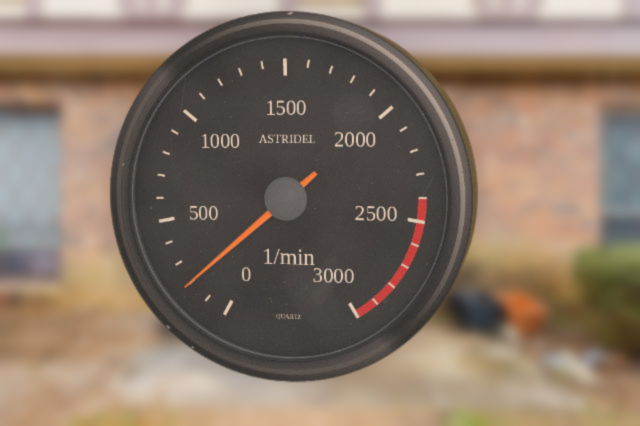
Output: 200 rpm
